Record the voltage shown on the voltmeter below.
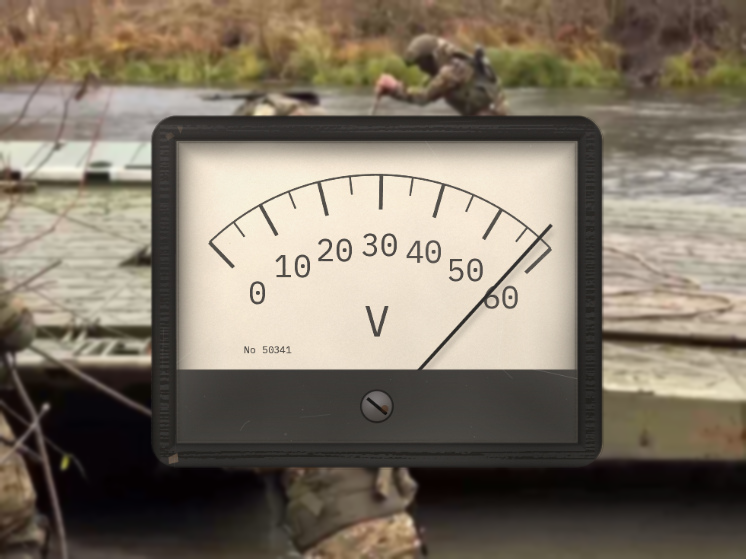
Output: 57.5 V
